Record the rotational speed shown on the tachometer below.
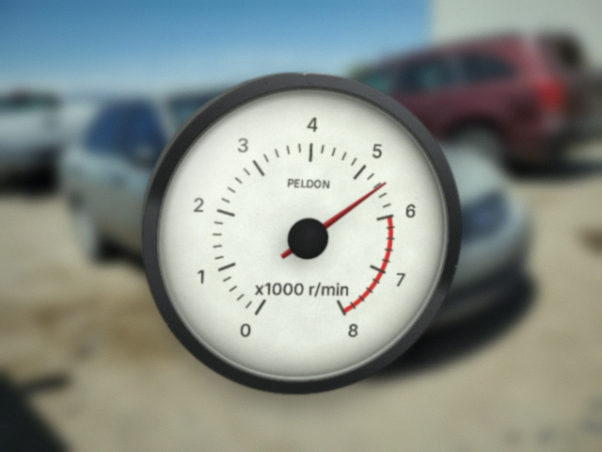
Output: 5400 rpm
